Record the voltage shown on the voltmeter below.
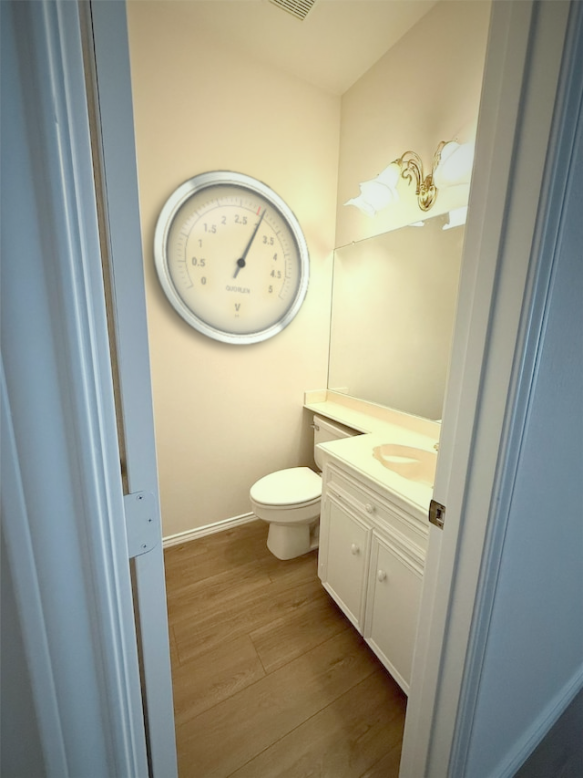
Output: 3 V
